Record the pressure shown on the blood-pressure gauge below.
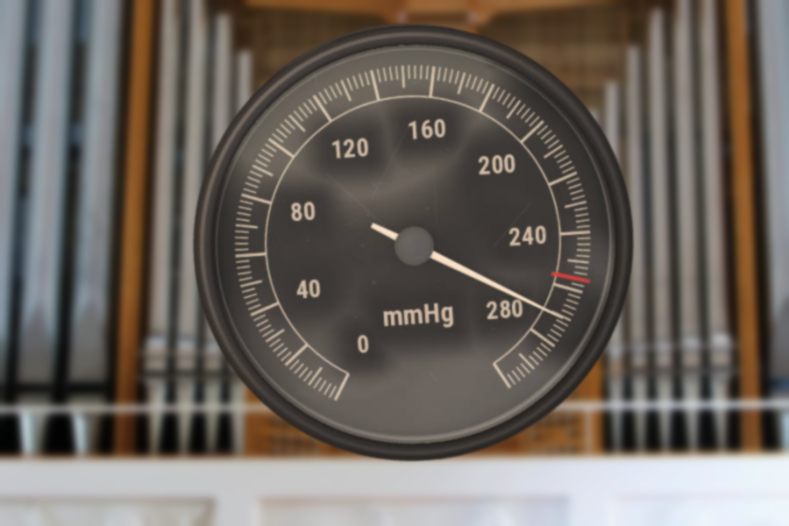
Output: 270 mmHg
